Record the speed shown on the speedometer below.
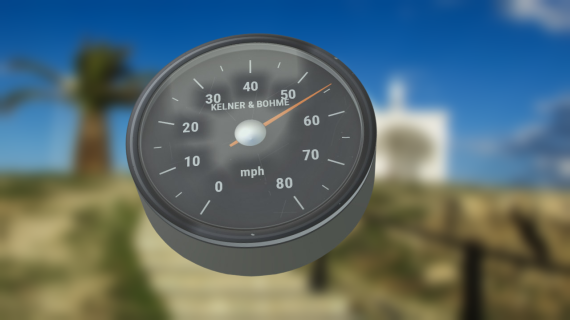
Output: 55 mph
